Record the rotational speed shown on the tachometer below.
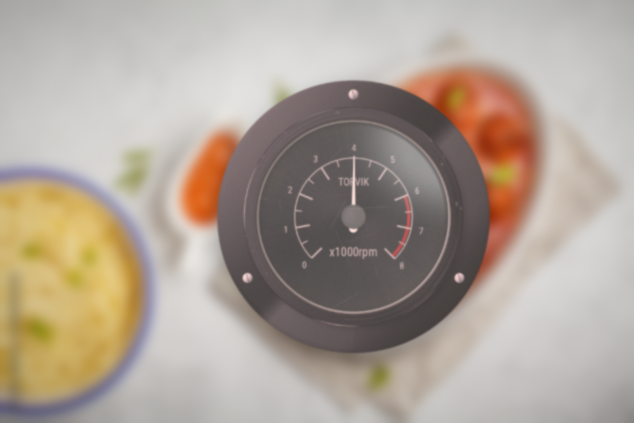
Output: 4000 rpm
